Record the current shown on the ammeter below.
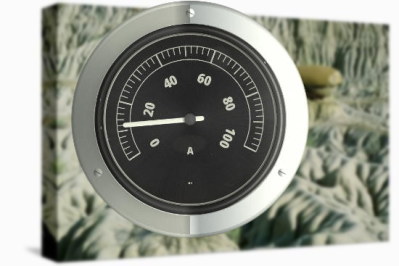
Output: 12 A
